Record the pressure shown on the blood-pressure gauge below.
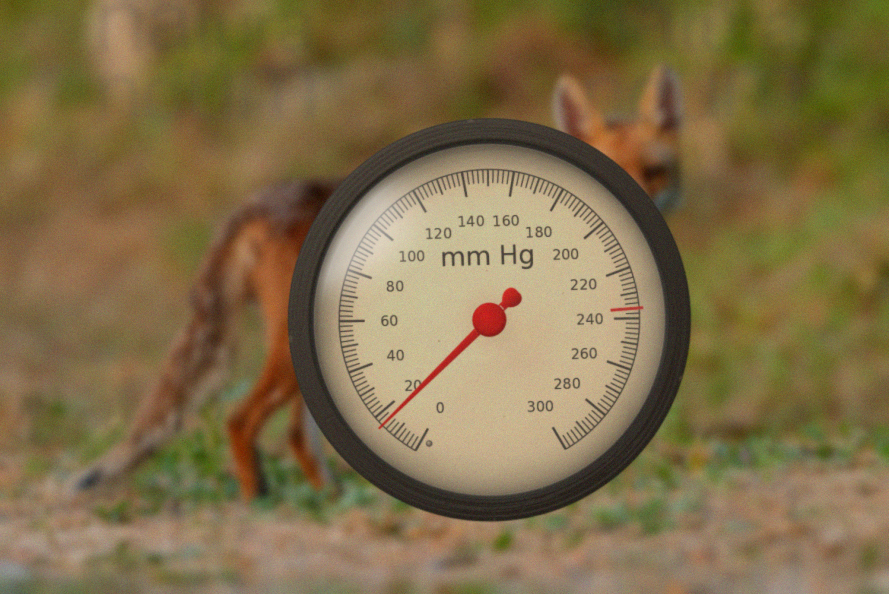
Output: 16 mmHg
